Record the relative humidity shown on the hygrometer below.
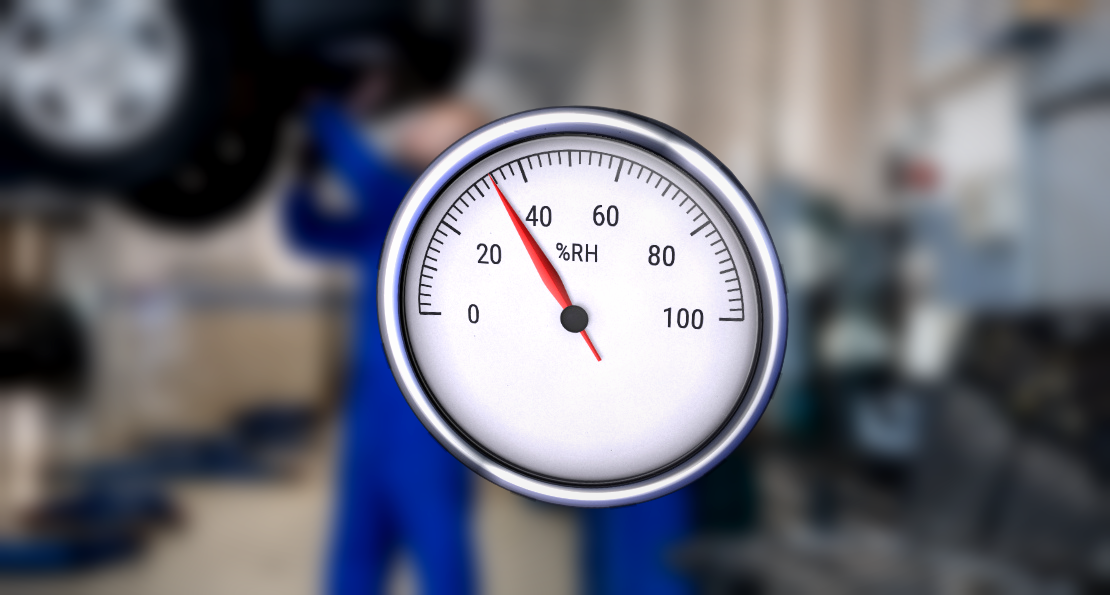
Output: 34 %
